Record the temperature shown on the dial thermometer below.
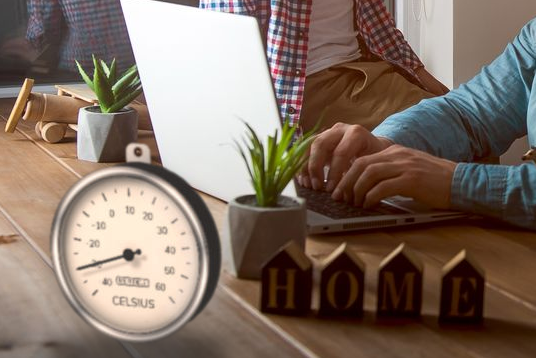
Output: -30 °C
